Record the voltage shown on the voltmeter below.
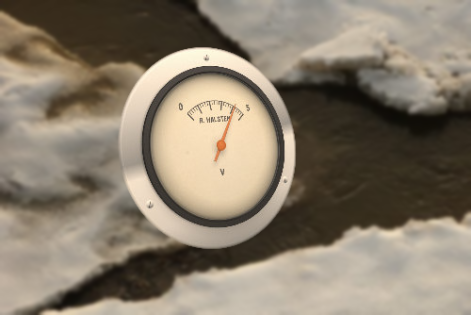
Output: 4 V
